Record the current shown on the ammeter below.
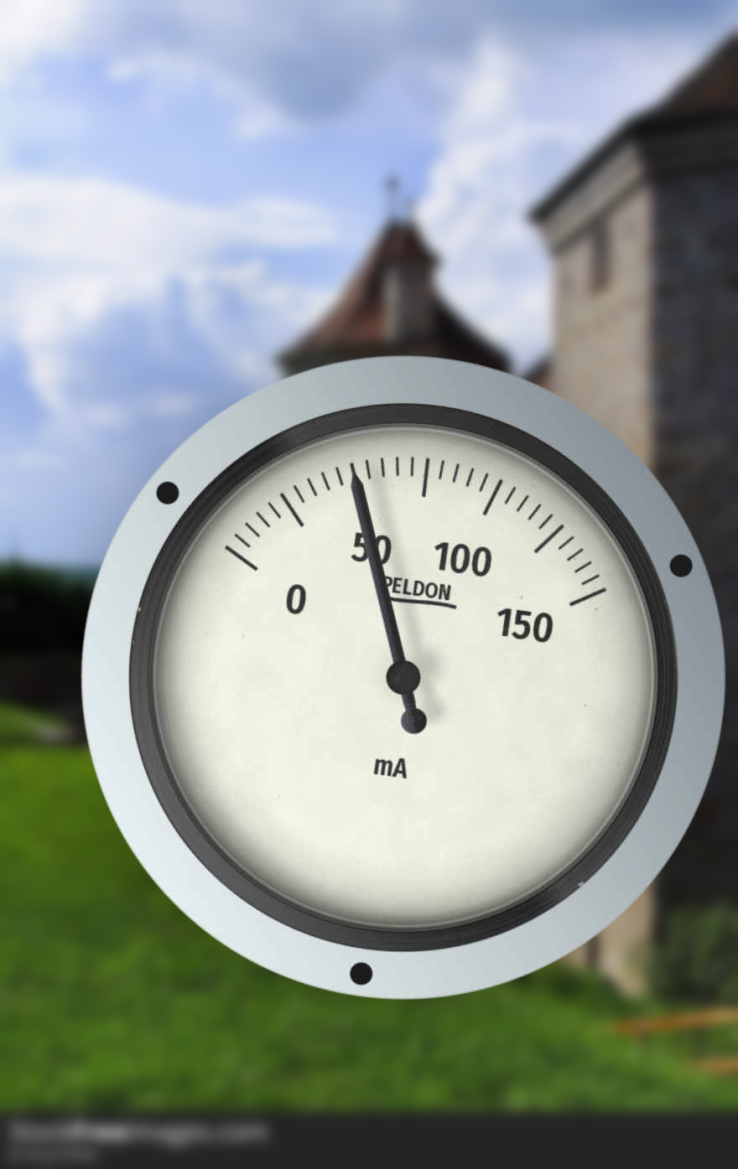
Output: 50 mA
